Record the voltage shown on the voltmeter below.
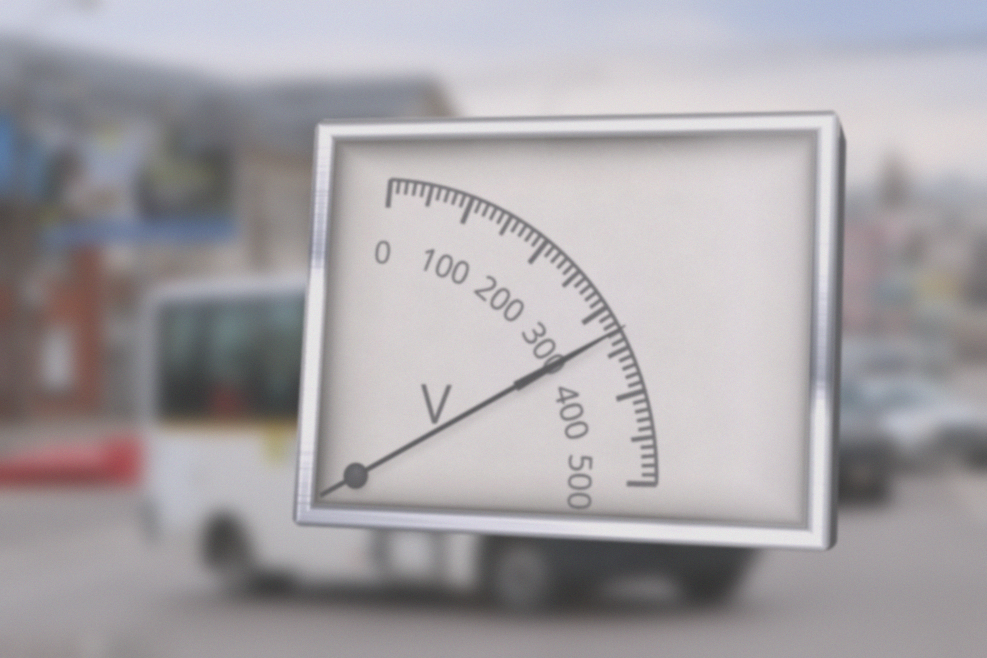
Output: 330 V
